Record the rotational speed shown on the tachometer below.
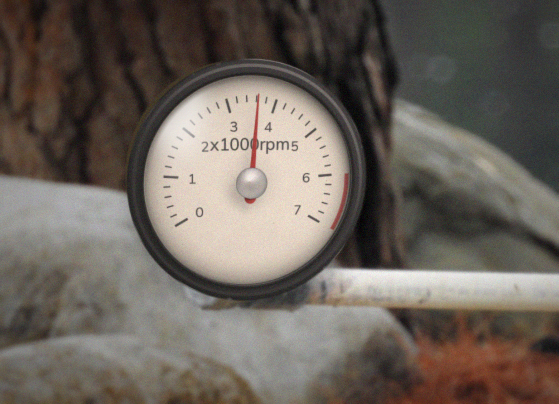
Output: 3600 rpm
